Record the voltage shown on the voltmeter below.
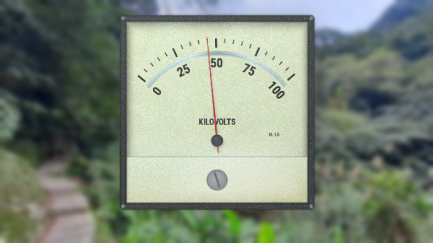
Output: 45 kV
